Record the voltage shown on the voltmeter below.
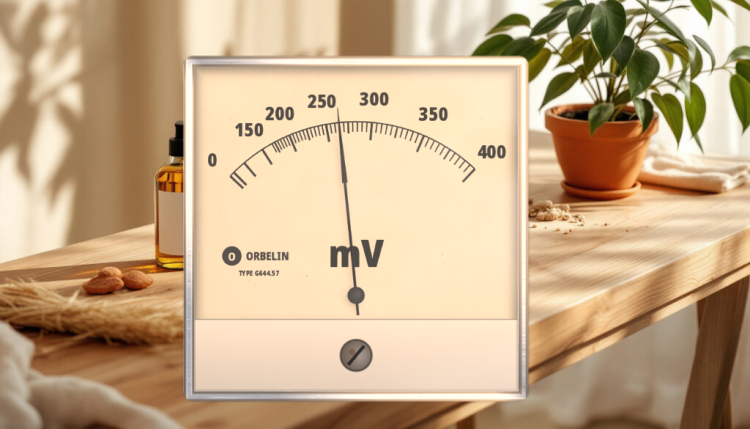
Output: 265 mV
